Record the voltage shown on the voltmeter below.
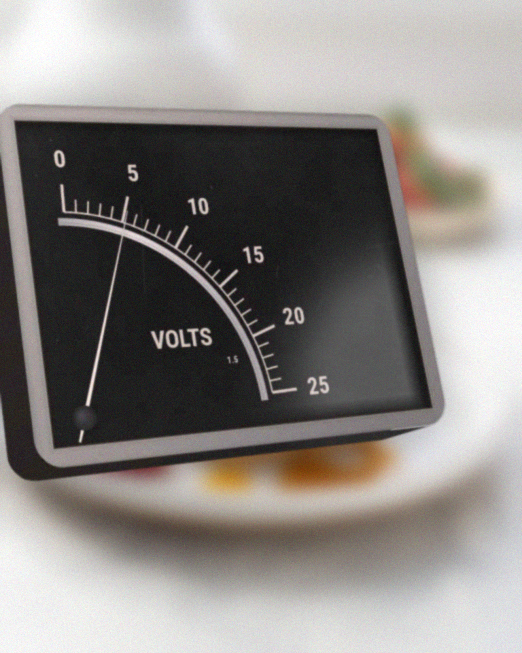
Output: 5 V
